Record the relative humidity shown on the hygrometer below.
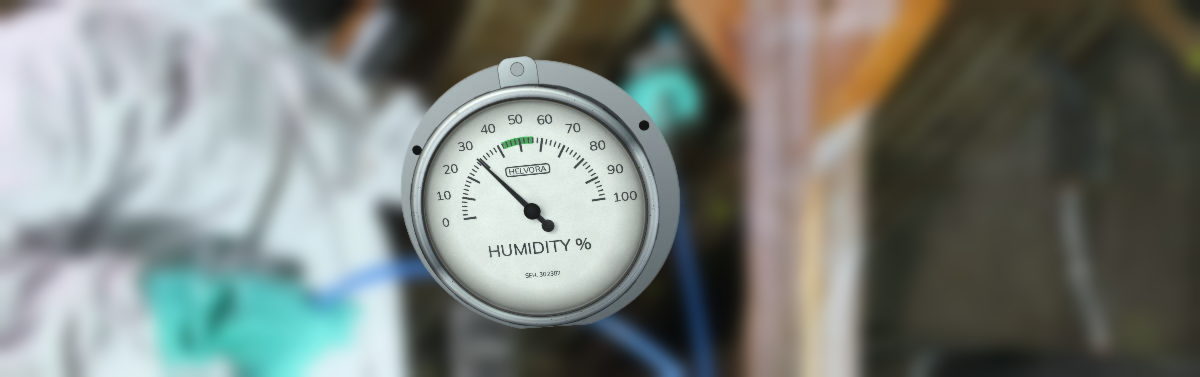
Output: 30 %
